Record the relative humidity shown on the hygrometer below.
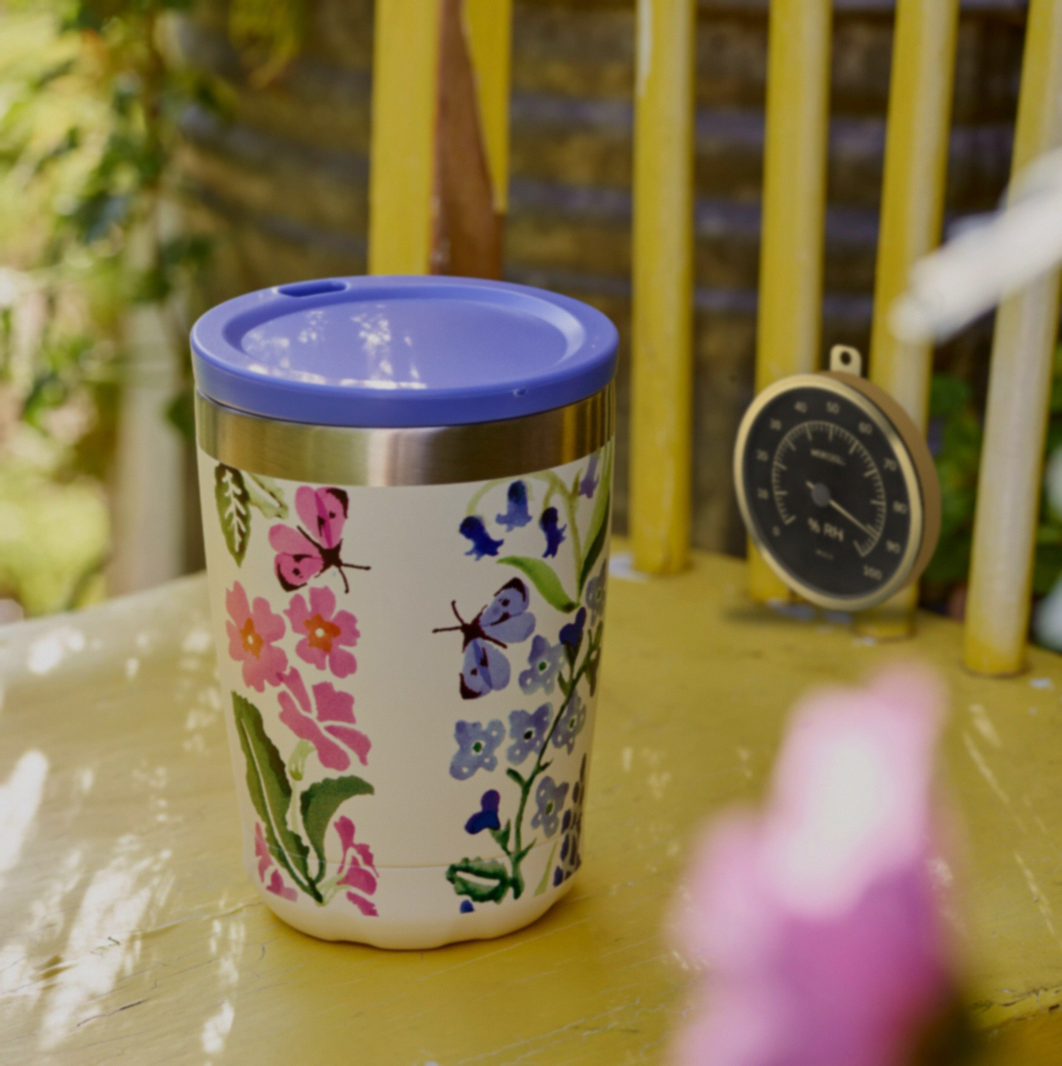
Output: 90 %
